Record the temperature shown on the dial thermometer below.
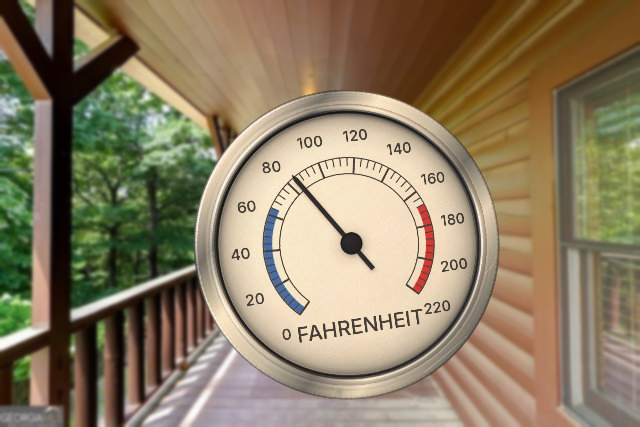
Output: 84 °F
